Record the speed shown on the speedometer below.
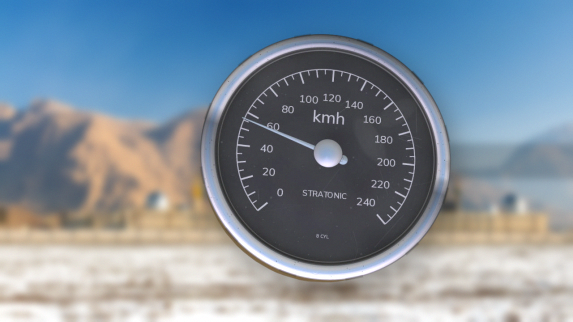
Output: 55 km/h
